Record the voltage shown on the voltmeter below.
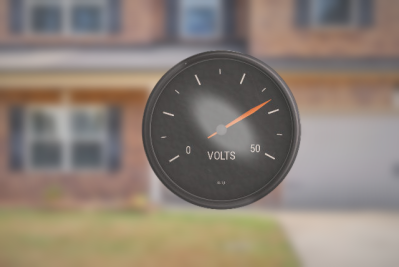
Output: 37.5 V
